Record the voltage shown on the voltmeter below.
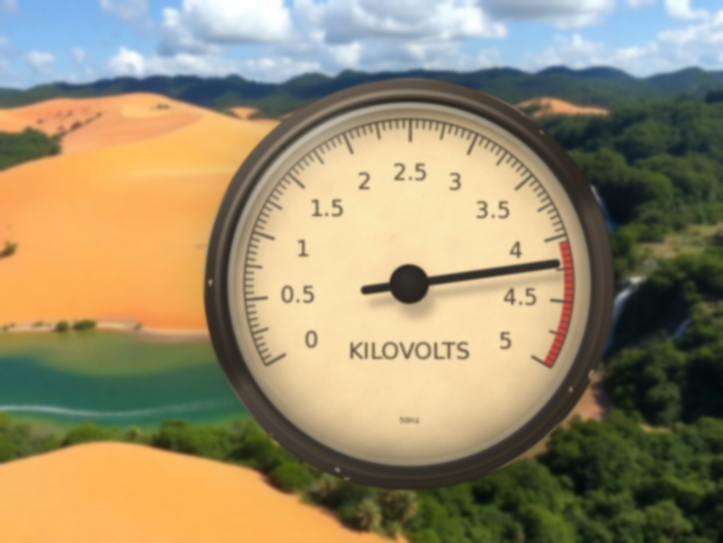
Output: 4.2 kV
